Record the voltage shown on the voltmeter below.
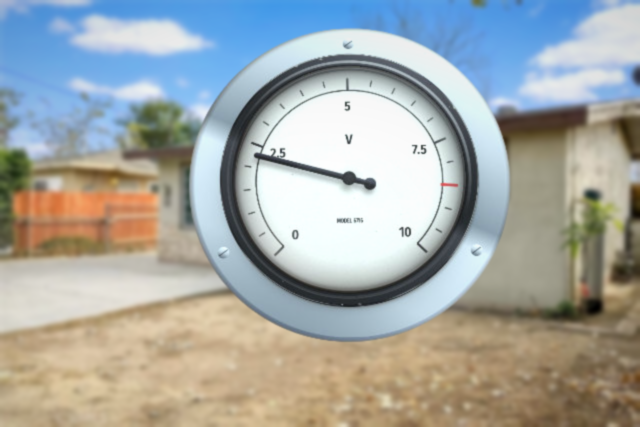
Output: 2.25 V
